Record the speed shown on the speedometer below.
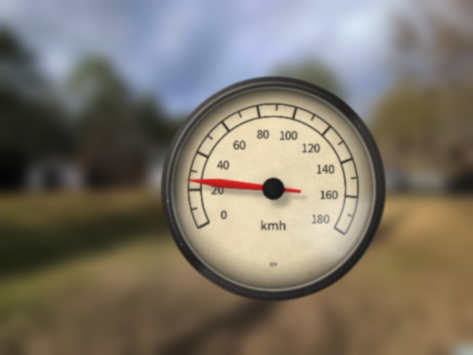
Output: 25 km/h
